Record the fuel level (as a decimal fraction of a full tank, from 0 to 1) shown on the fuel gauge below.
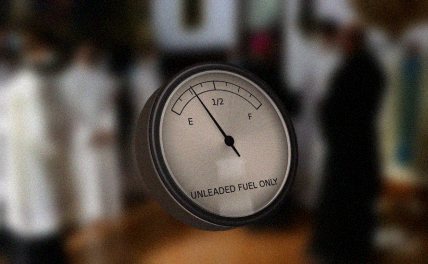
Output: 0.25
